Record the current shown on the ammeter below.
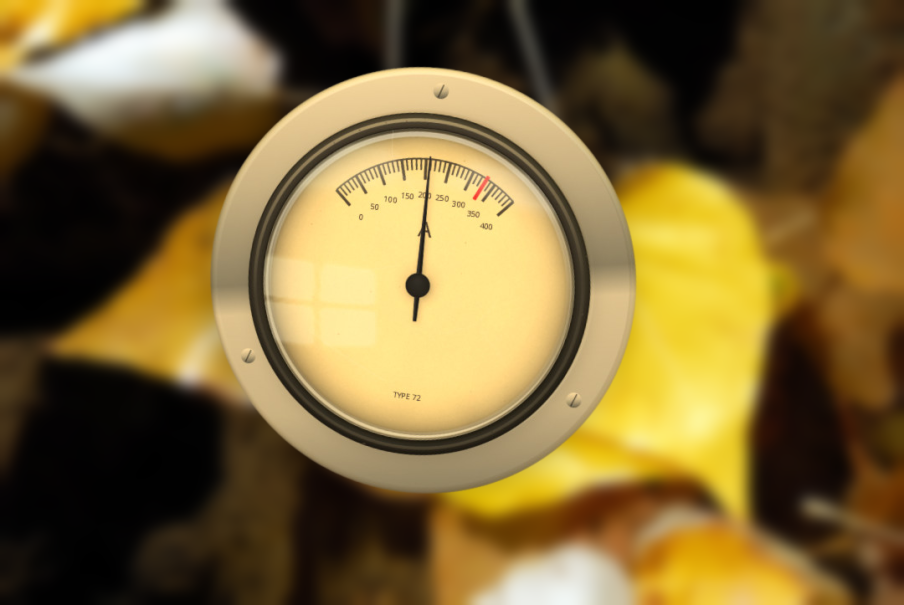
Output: 210 A
